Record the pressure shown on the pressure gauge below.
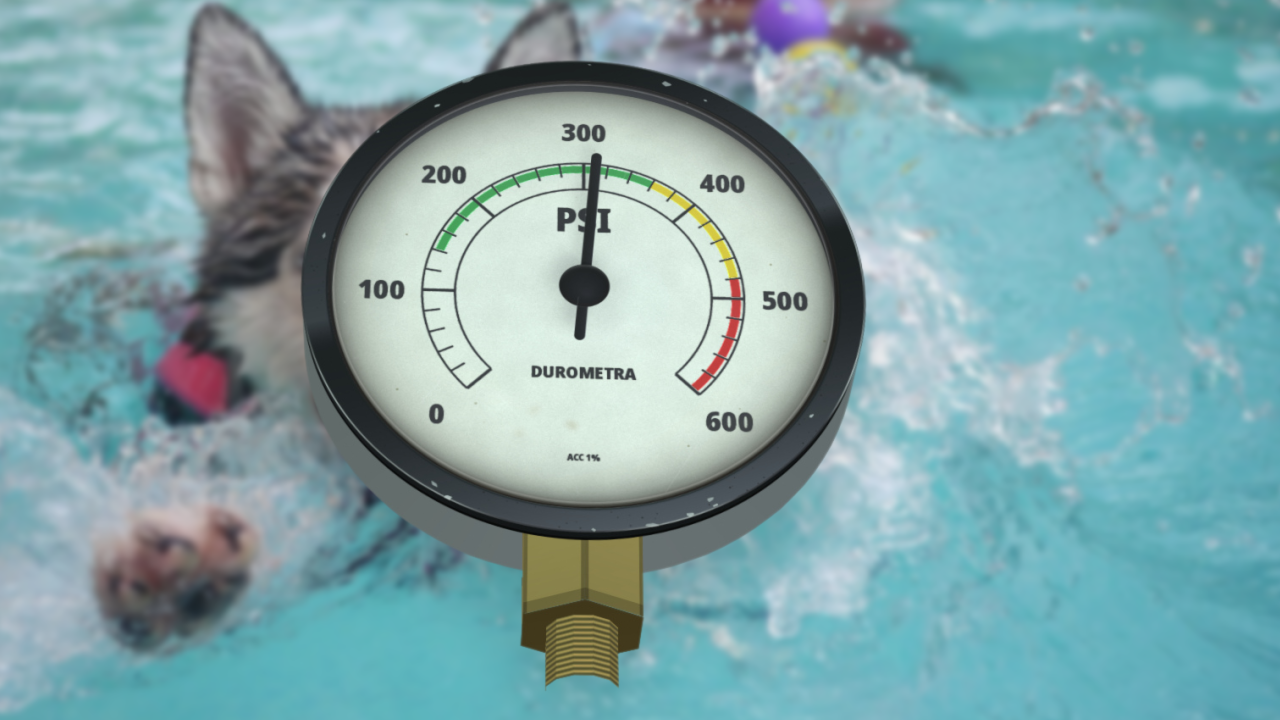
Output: 310 psi
